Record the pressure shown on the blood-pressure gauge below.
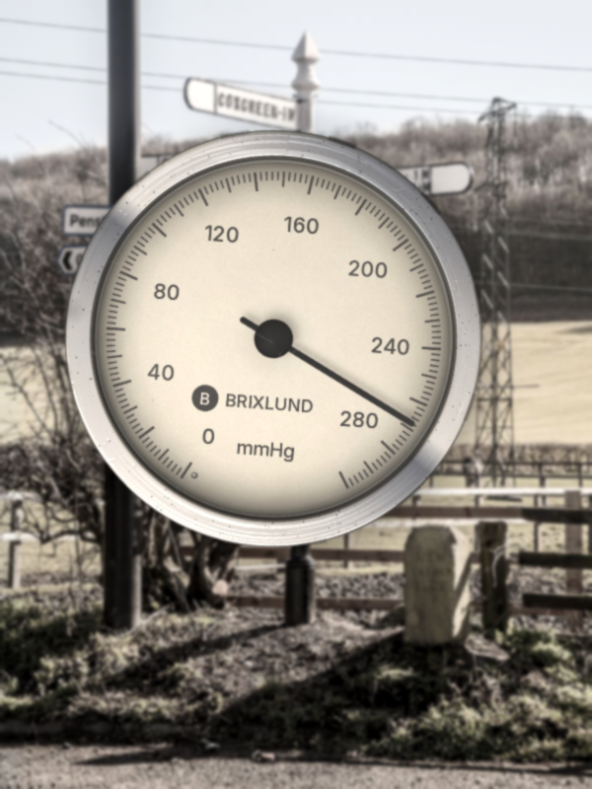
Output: 268 mmHg
